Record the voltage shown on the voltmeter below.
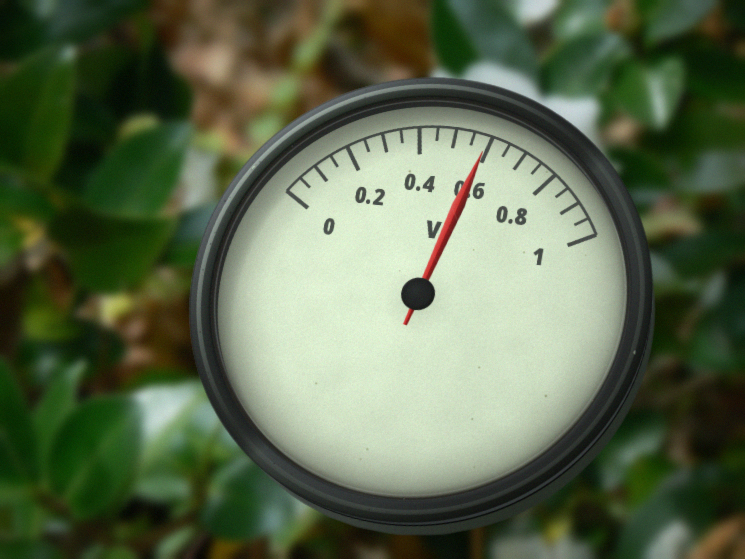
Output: 0.6 V
